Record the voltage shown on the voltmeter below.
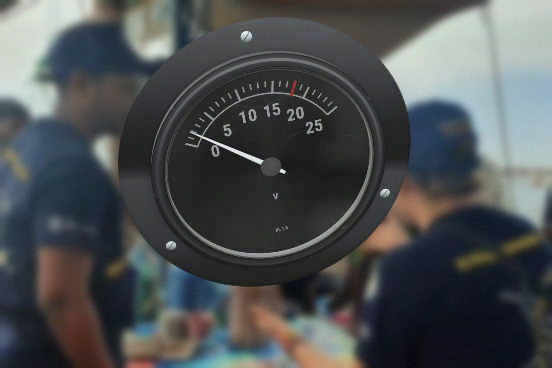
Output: 2 V
